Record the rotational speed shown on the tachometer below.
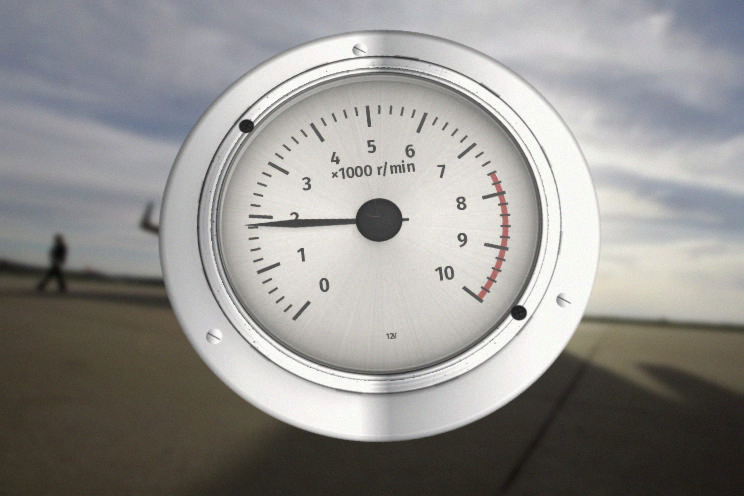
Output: 1800 rpm
